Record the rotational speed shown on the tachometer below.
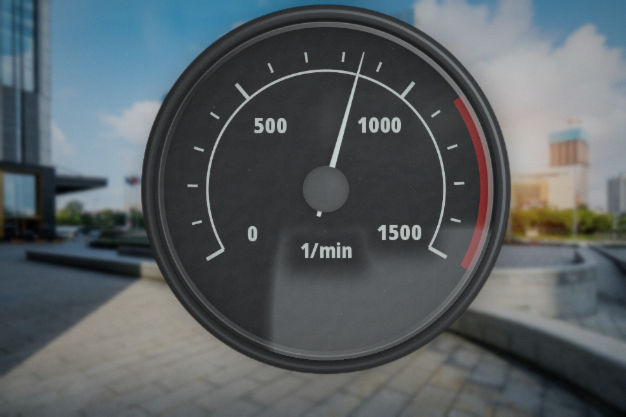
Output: 850 rpm
